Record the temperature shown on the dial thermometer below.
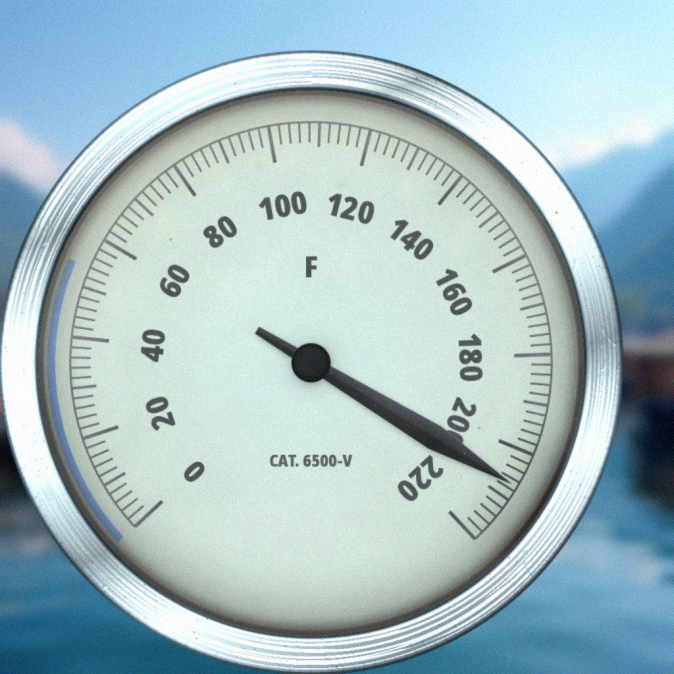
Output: 207 °F
